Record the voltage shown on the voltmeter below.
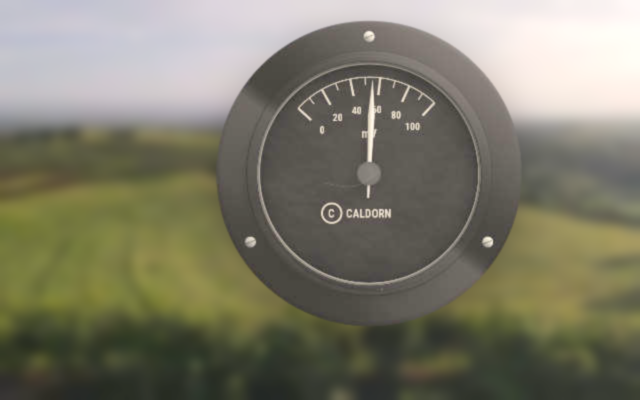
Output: 55 mV
